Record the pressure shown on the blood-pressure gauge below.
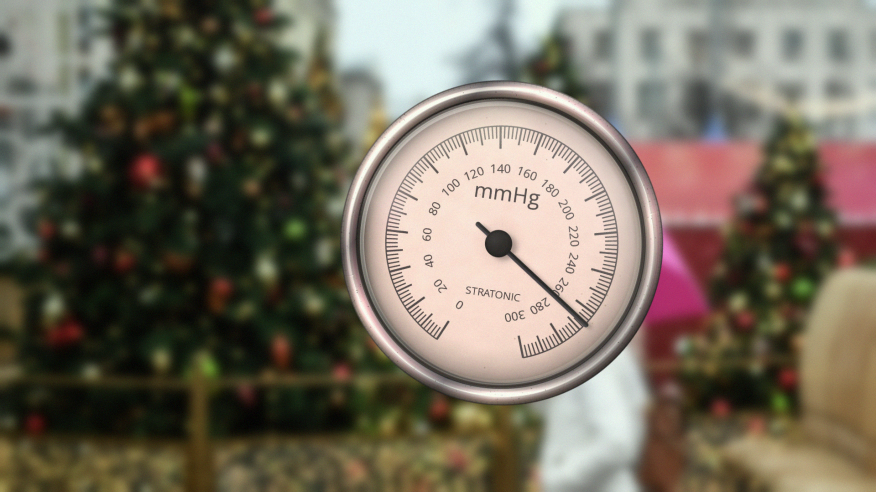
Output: 266 mmHg
